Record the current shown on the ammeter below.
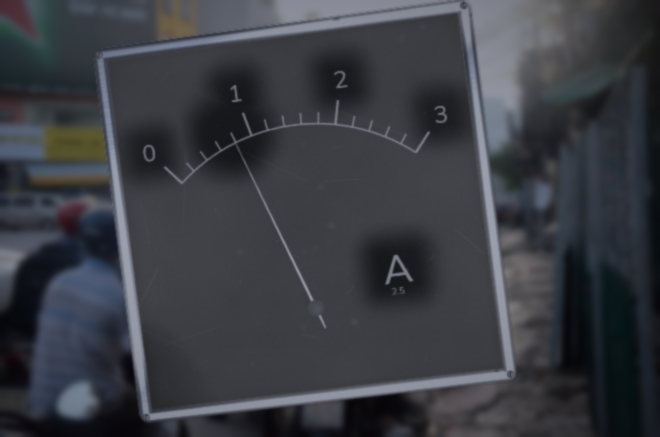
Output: 0.8 A
